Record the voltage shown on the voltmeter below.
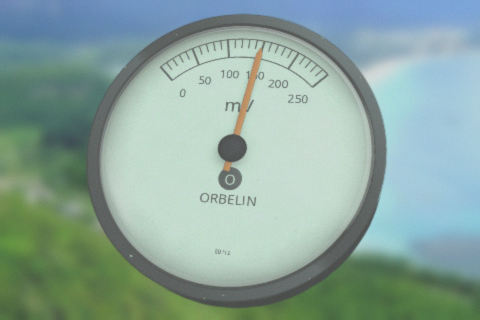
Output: 150 mV
